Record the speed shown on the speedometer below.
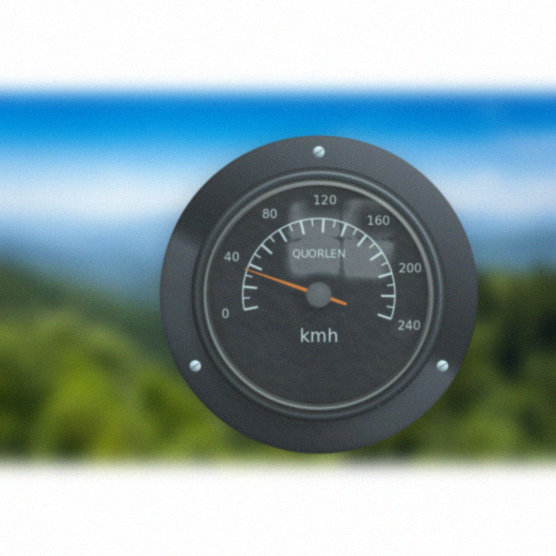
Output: 35 km/h
